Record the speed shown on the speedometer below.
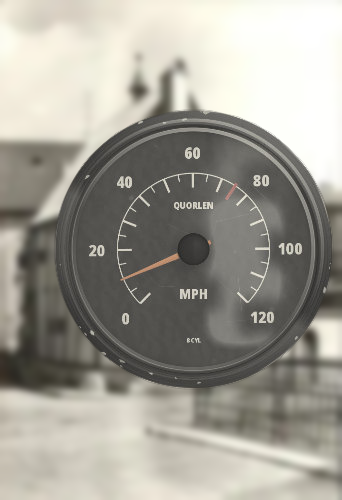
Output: 10 mph
